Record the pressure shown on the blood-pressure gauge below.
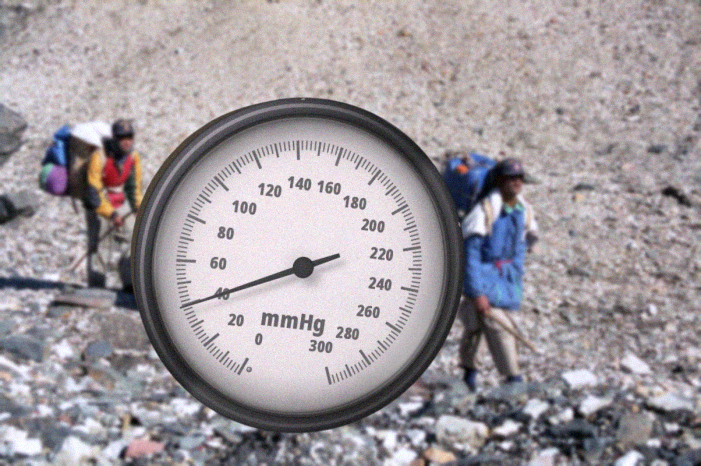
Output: 40 mmHg
